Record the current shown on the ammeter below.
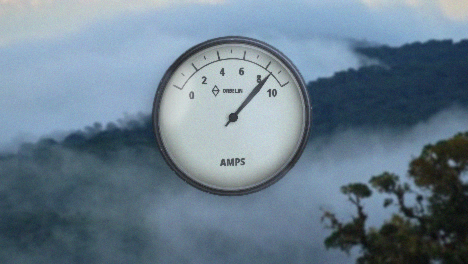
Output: 8.5 A
